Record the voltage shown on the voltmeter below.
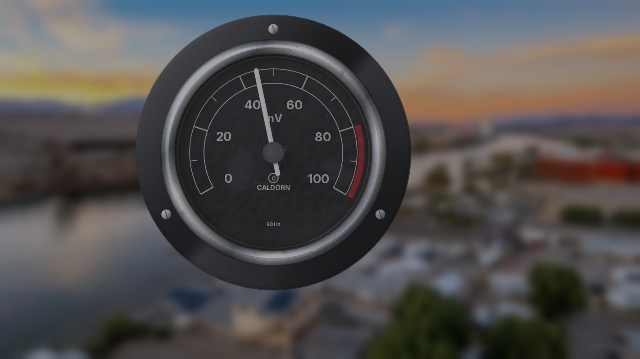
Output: 45 mV
